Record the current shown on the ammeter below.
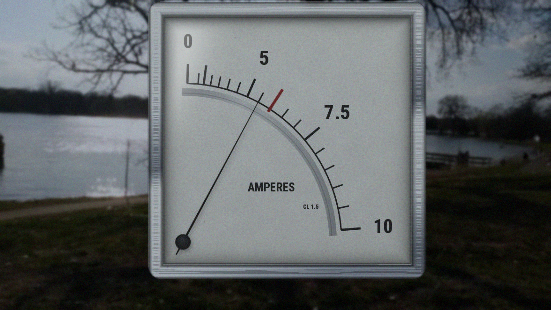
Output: 5.5 A
